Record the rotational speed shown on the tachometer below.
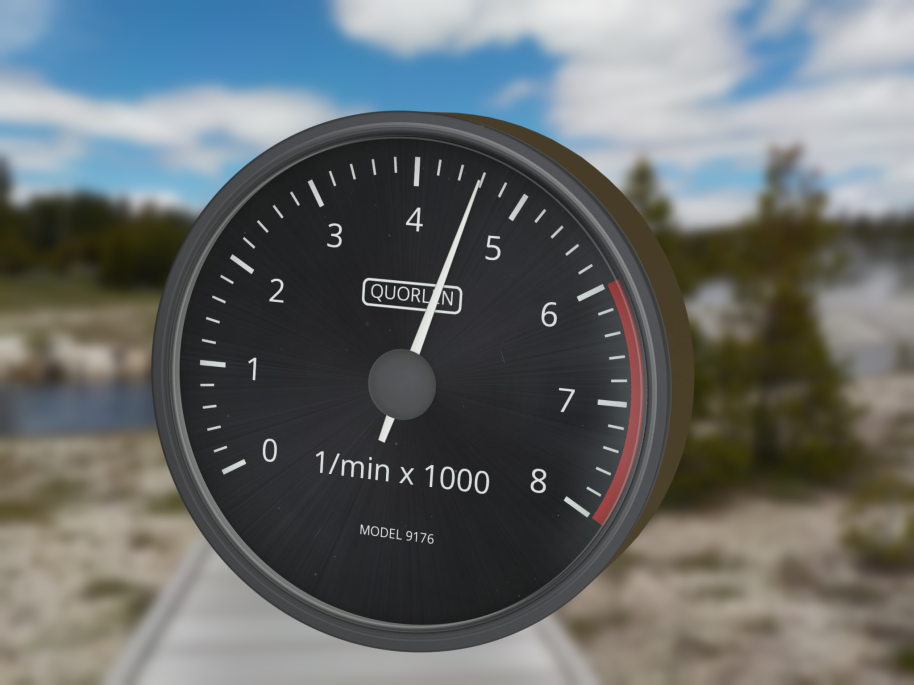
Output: 4600 rpm
